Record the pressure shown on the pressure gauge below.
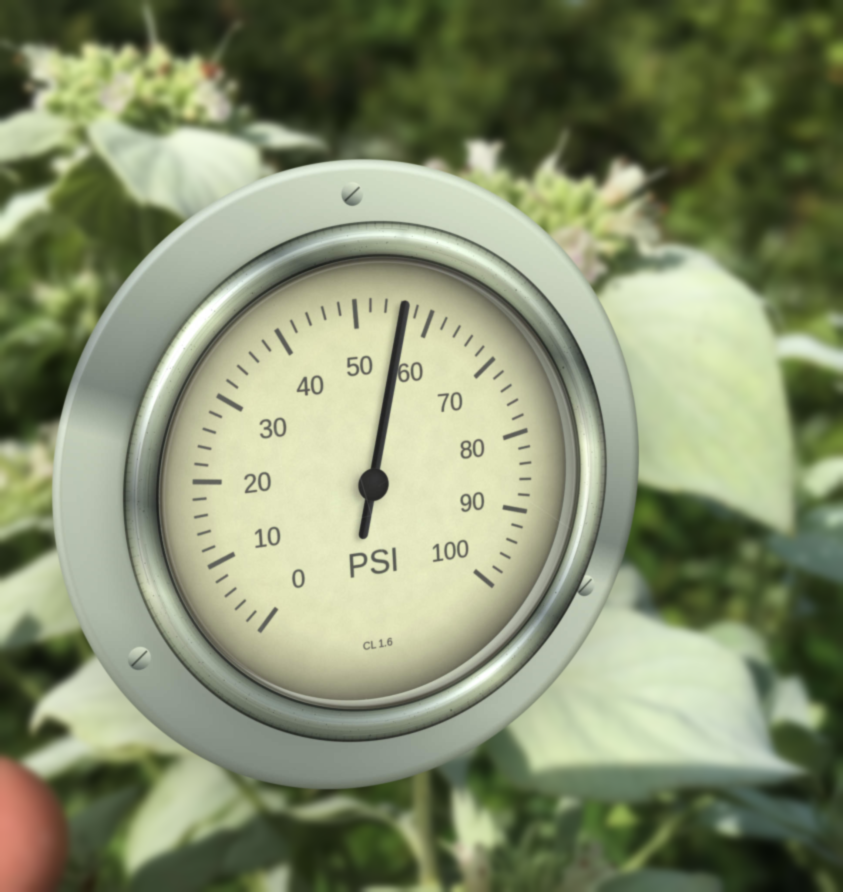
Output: 56 psi
